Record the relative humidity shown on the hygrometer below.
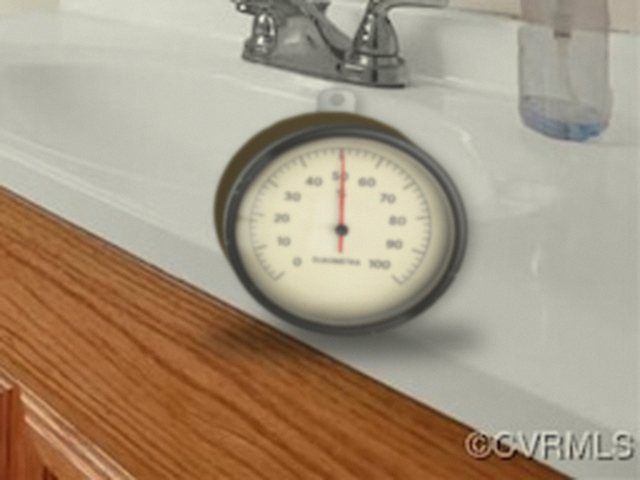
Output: 50 %
